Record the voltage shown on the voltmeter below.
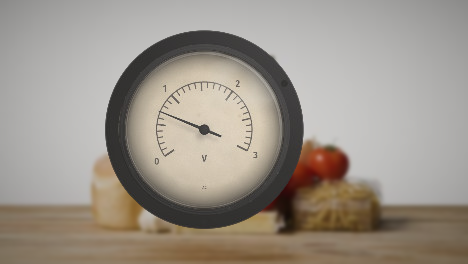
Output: 0.7 V
